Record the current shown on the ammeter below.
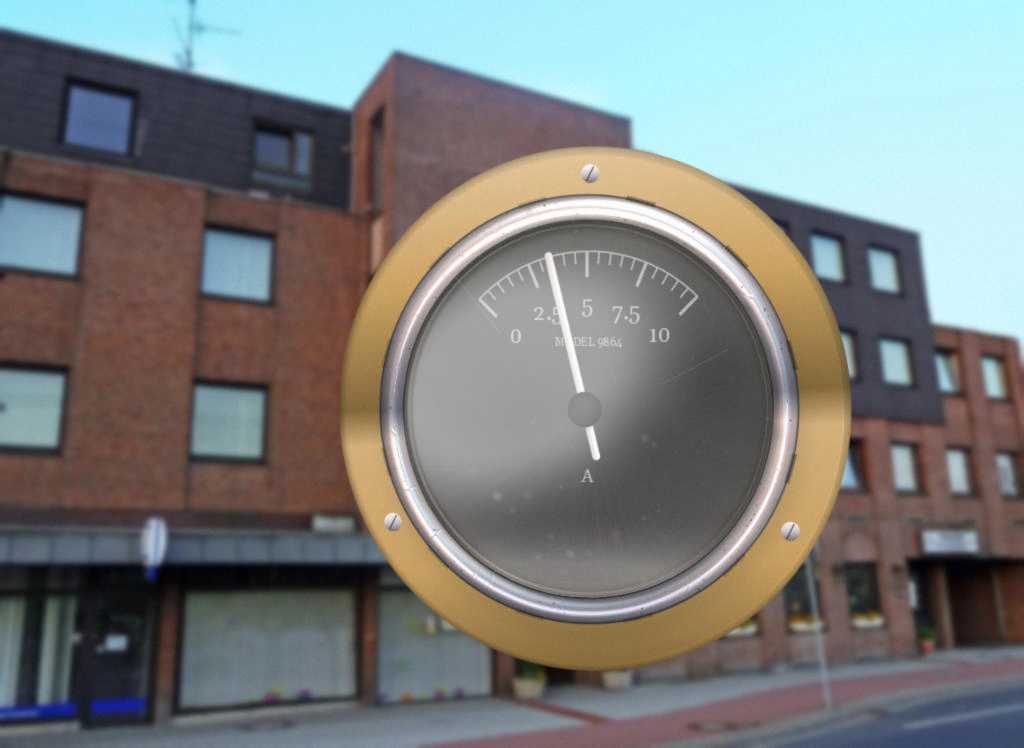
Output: 3.5 A
